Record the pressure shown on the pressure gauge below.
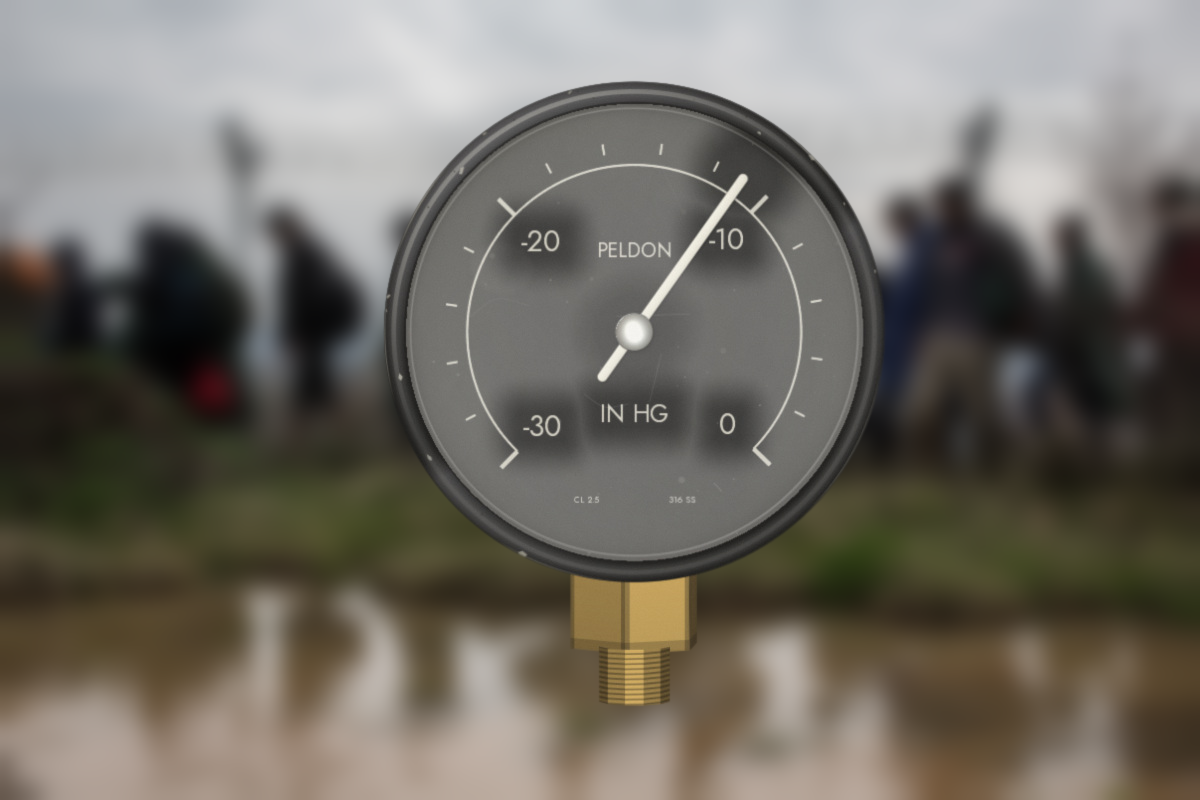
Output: -11 inHg
